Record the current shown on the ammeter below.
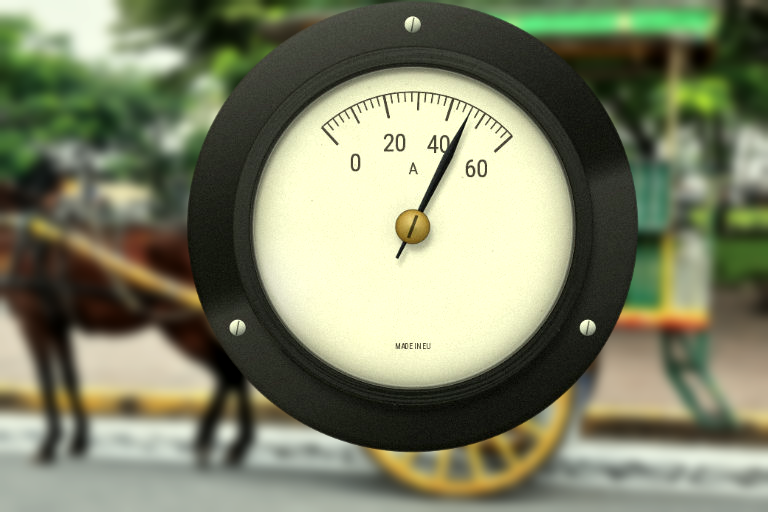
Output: 46 A
